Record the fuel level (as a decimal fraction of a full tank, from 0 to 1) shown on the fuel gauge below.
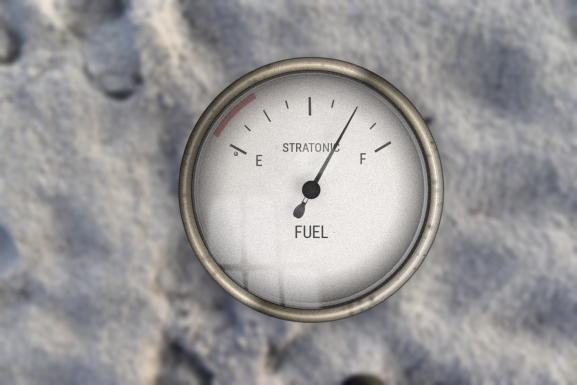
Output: 0.75
